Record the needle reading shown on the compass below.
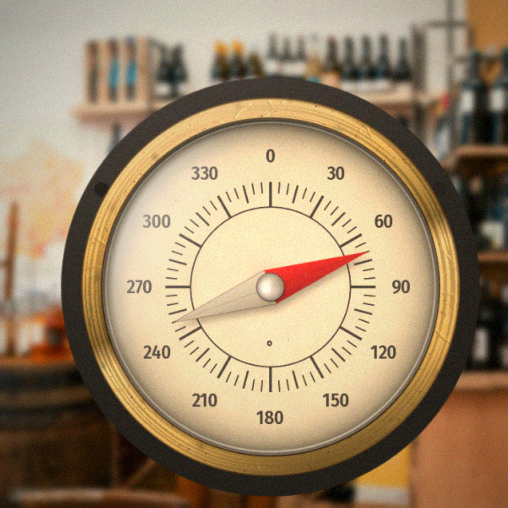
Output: 70 °
